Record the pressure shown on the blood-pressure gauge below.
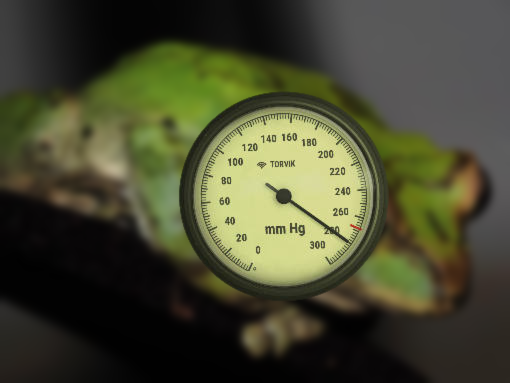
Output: 280 mmHg
